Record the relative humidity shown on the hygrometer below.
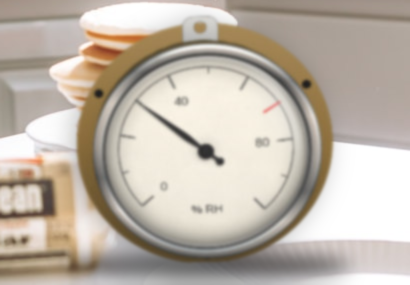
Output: 30 %
